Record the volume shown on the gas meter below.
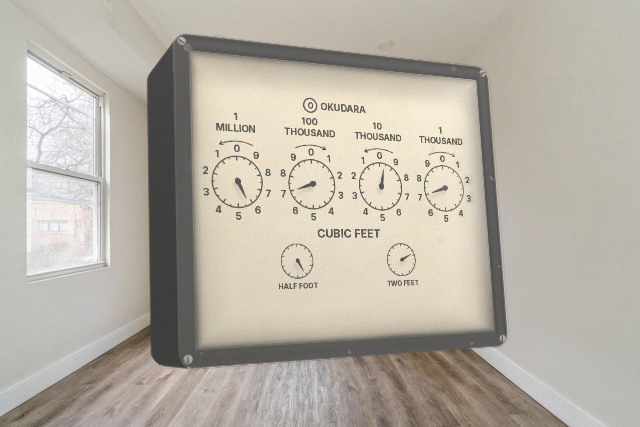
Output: 569700 ft³
